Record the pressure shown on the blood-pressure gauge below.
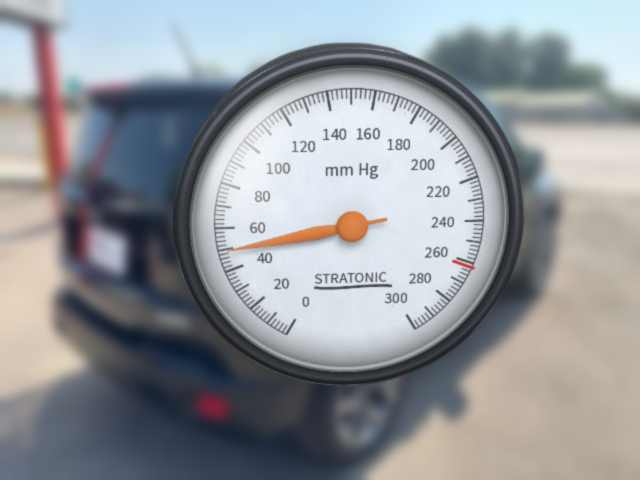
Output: 50 mmHg
